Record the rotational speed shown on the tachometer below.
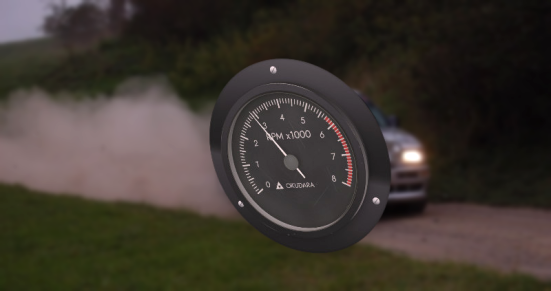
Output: 3000 rpm
